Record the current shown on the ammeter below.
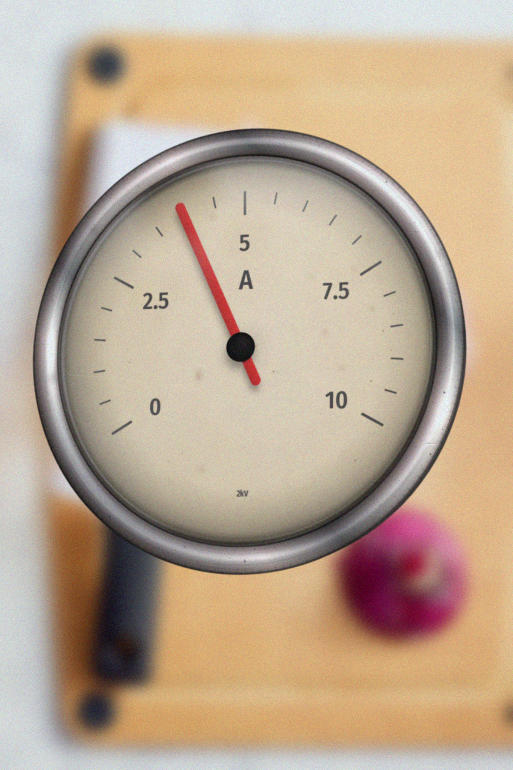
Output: 4 A
